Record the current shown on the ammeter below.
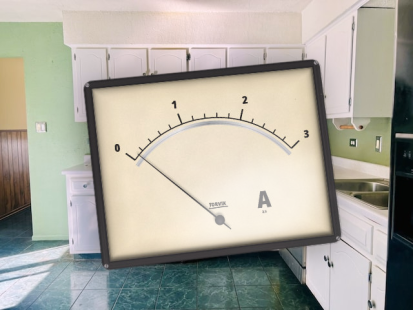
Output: 0.1 A
